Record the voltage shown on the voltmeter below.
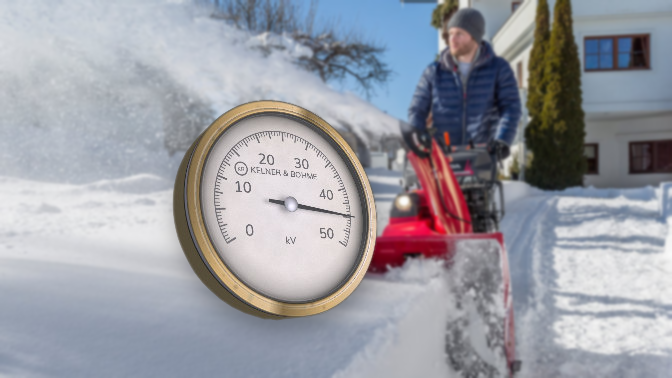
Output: 45 kV
